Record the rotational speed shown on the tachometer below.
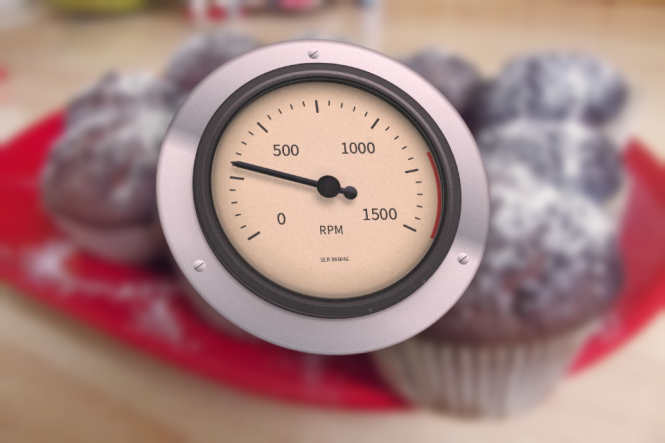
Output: 300 rpm
